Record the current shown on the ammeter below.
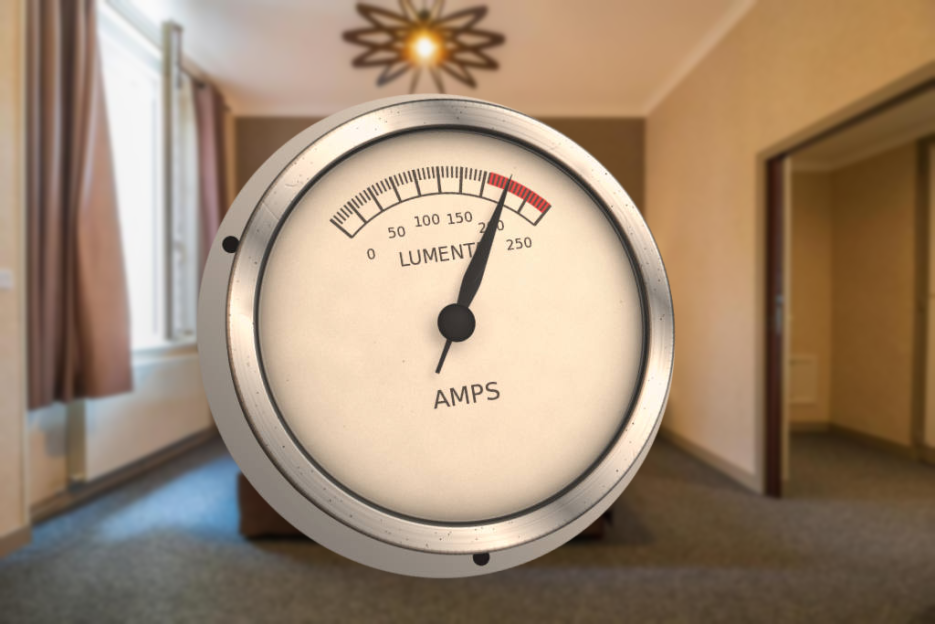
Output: 200 A
